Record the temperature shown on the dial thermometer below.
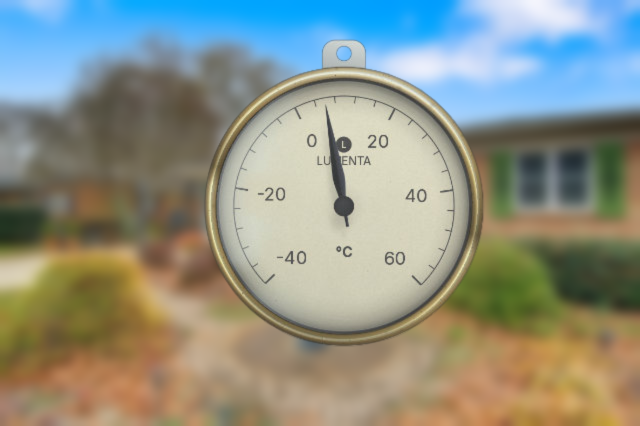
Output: 6 °C
